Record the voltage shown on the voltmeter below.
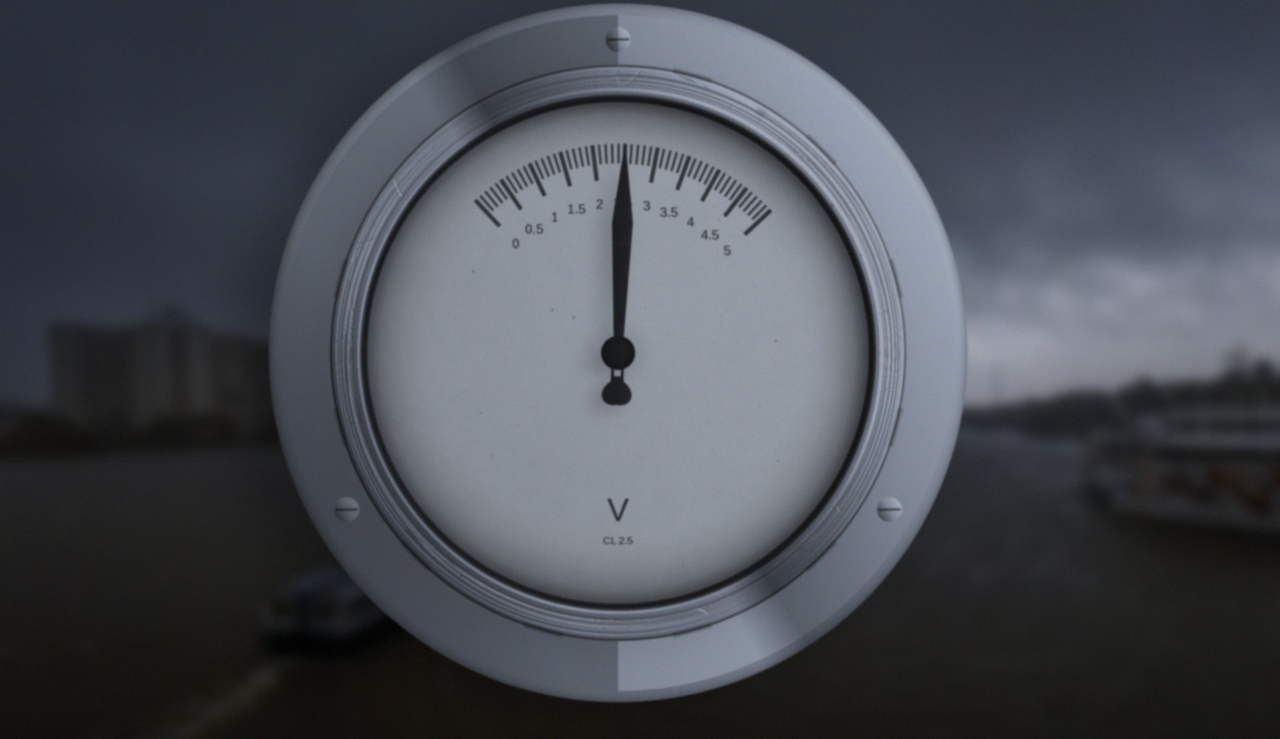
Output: 2.5 V
